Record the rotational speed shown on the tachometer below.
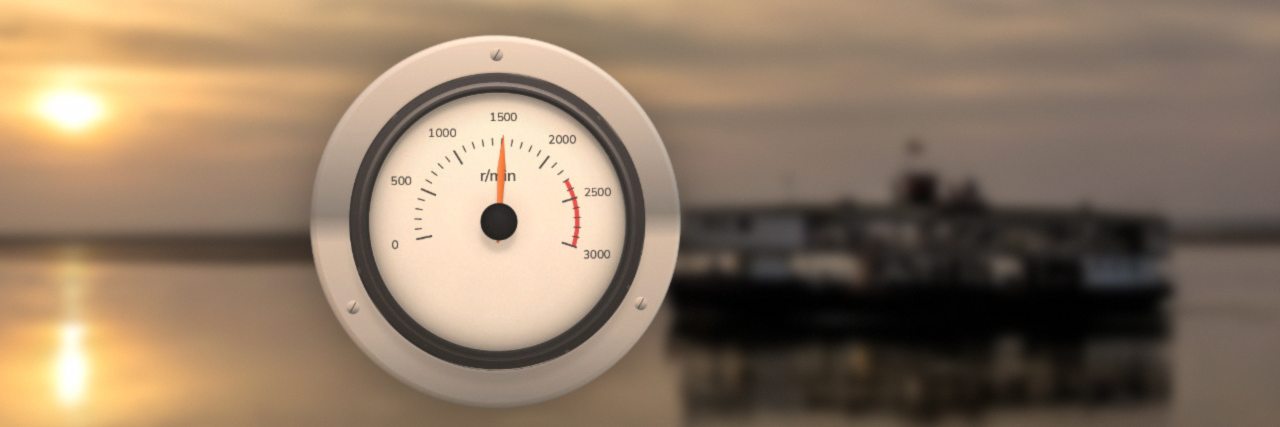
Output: 1500 rpm
